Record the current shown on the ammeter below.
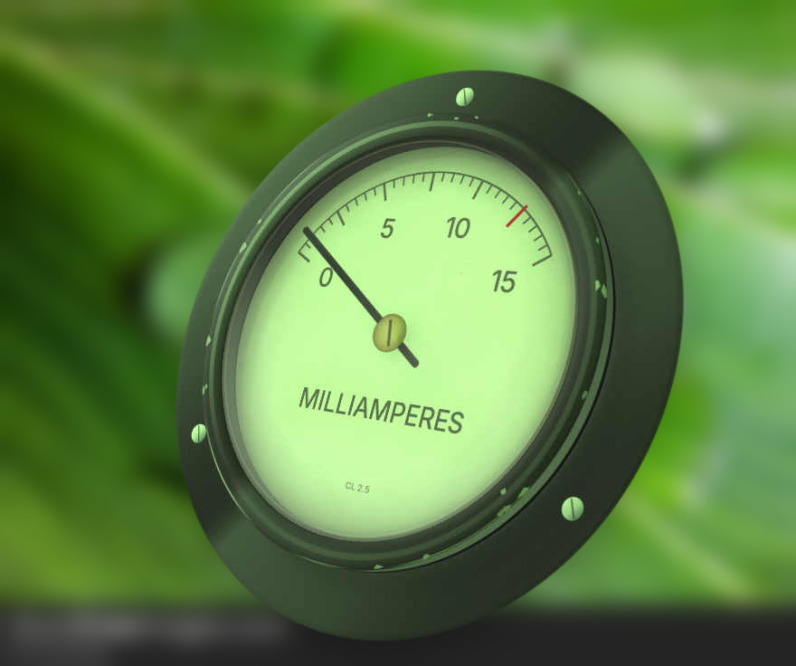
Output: 1 mA
